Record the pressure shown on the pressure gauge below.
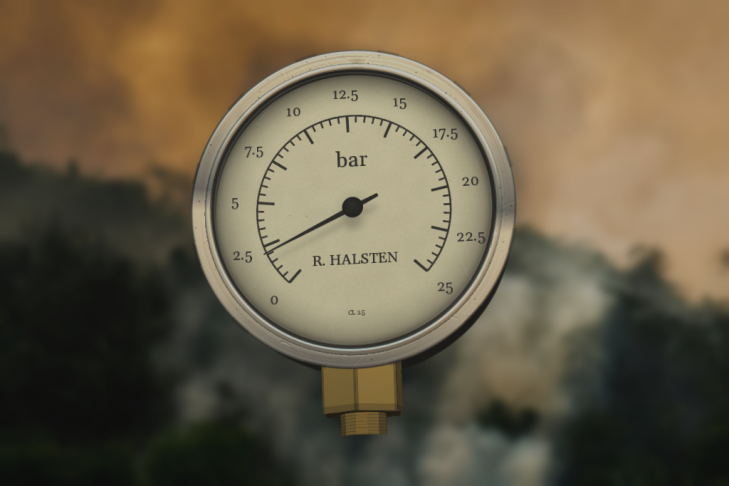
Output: 2 bar
